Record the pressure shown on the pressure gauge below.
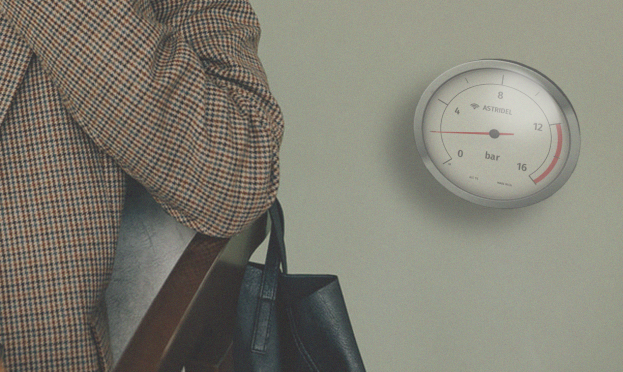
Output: 2 bar
